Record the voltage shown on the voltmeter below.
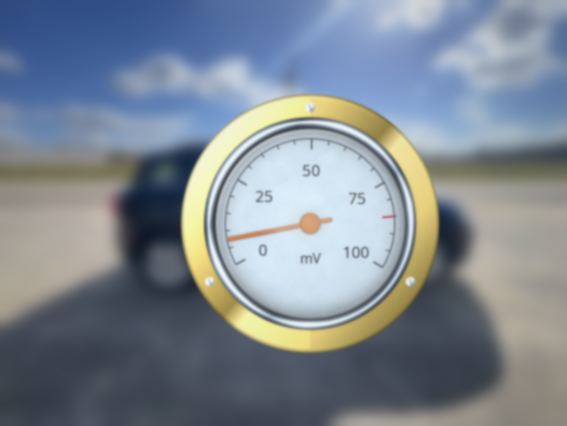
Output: 7.5 mV
